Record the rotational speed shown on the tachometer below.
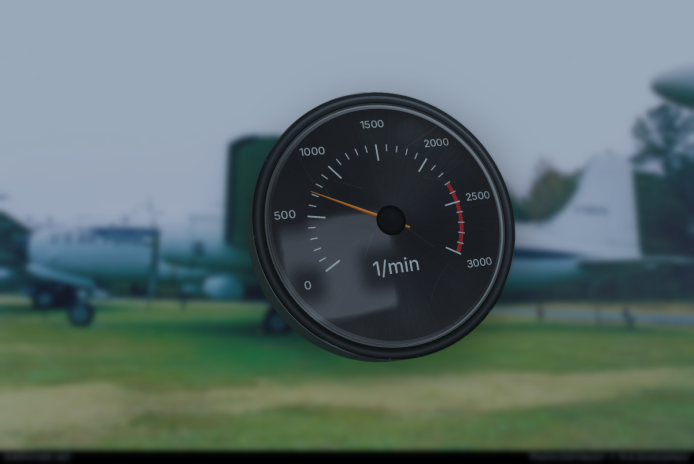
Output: 700 rpm
